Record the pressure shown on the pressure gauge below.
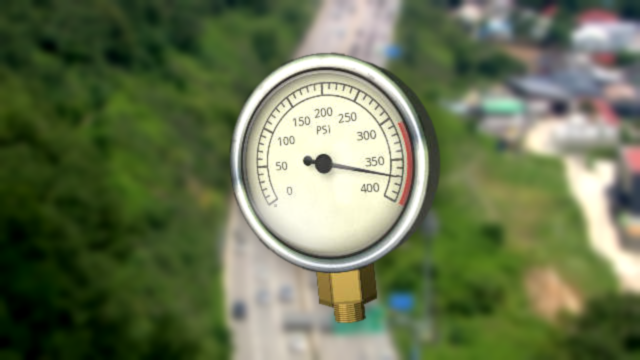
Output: 370 psi
